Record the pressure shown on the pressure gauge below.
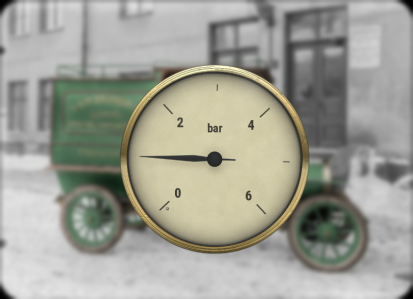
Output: 1 bar
